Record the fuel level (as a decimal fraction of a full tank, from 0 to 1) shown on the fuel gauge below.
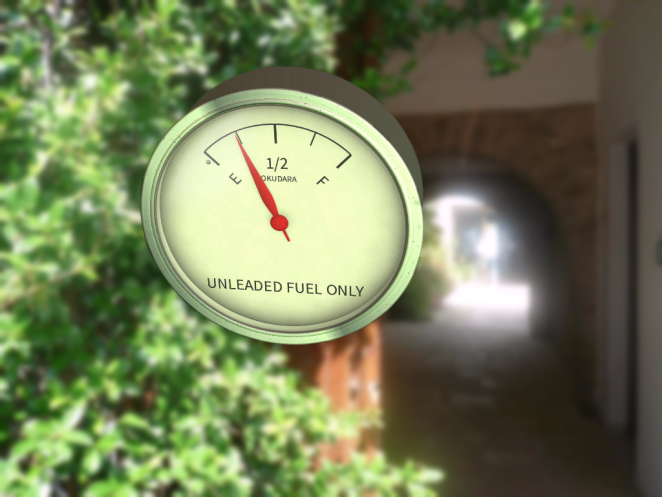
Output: 0.25
